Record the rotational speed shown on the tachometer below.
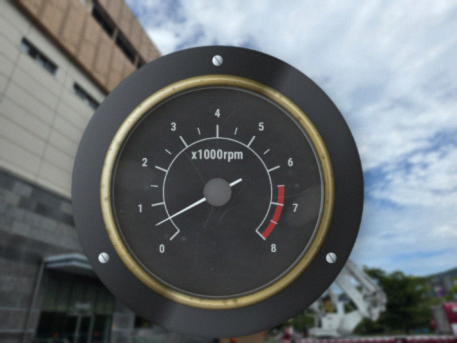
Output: 500 rpm
